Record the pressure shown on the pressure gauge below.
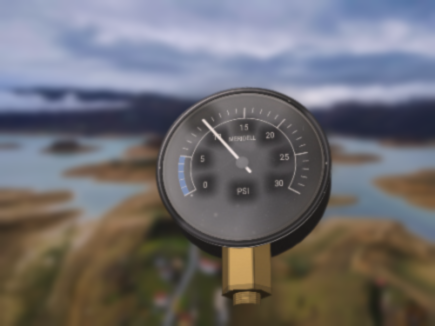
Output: 10 psi
